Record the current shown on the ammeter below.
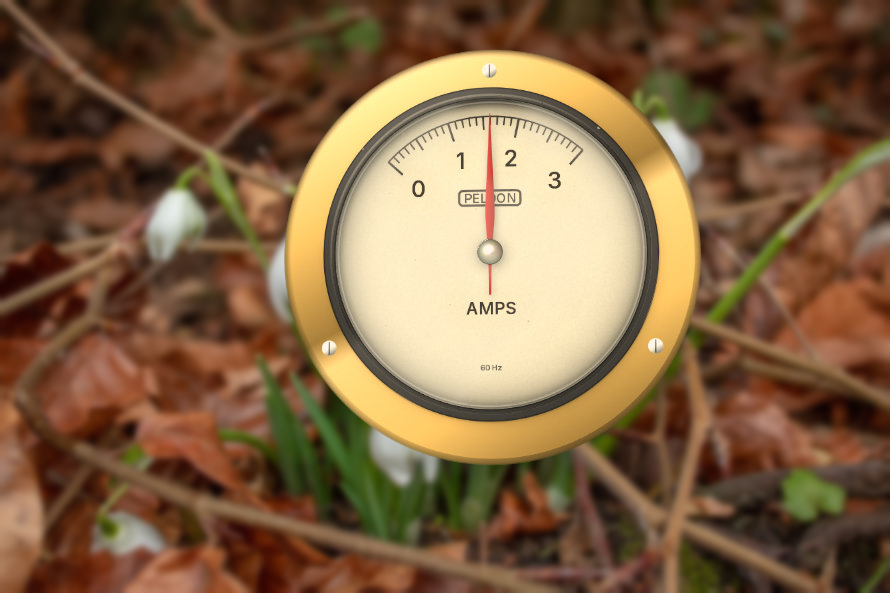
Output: 1.6 A
